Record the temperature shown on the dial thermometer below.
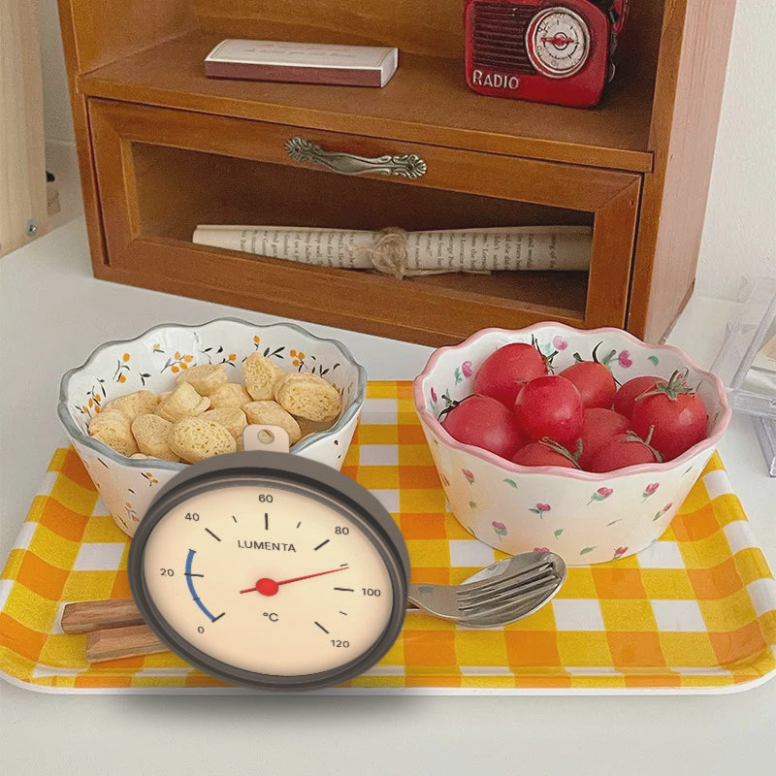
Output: 90 °C
